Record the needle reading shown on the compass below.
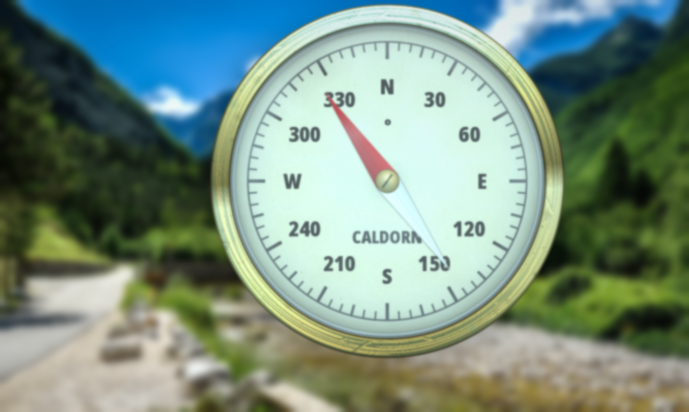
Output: 325 °
